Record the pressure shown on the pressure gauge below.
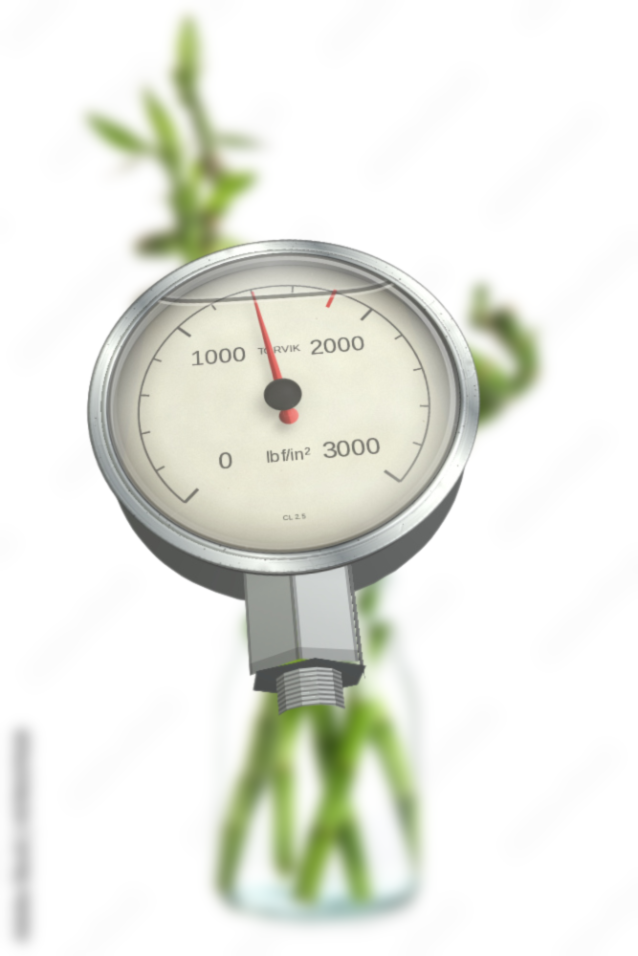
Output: 1400 psi
